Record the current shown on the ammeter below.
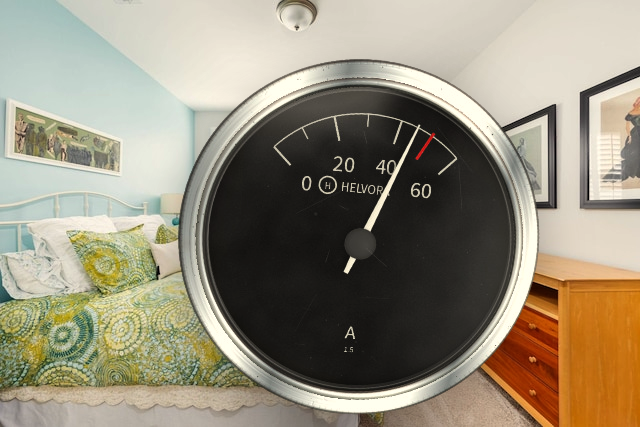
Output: 45 A
